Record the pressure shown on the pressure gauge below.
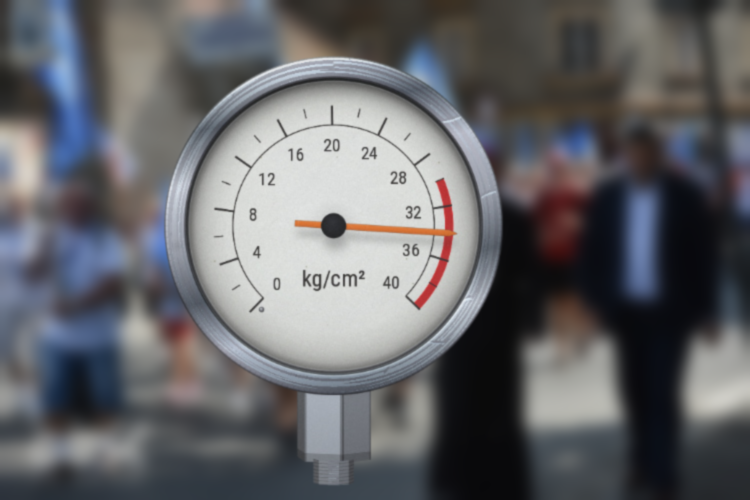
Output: 34 kg/cm²
